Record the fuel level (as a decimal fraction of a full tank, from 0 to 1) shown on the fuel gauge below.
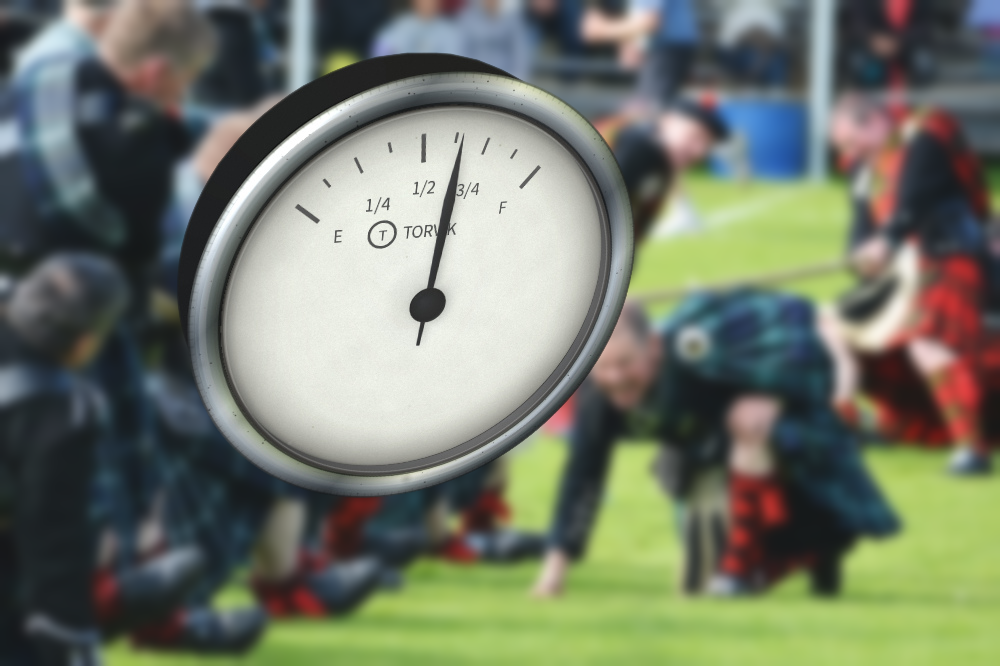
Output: 0.625
